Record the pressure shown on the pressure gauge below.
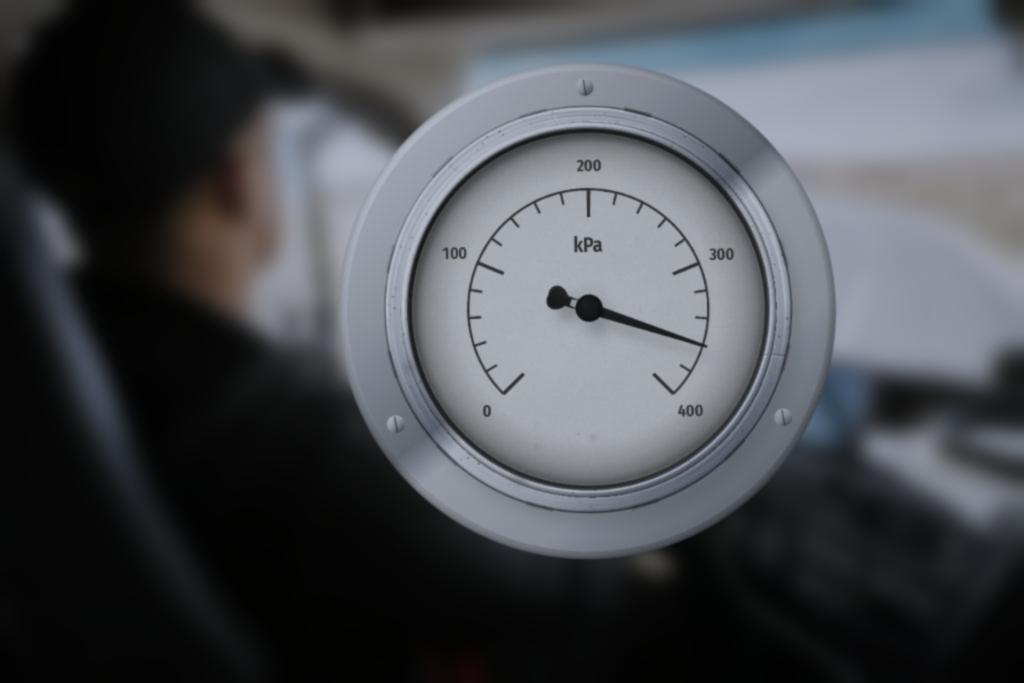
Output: 360 kPa
